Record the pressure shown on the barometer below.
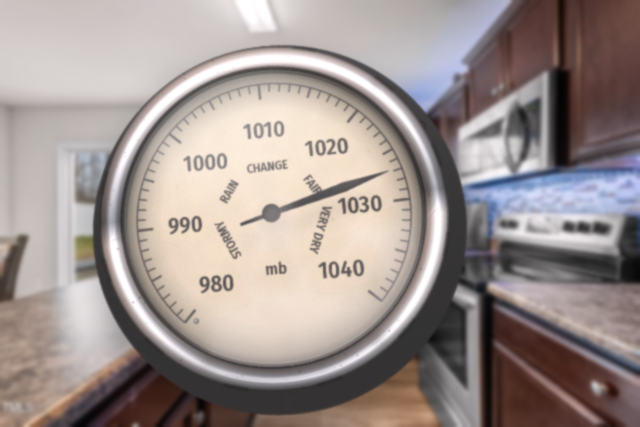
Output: 1027 mbar
